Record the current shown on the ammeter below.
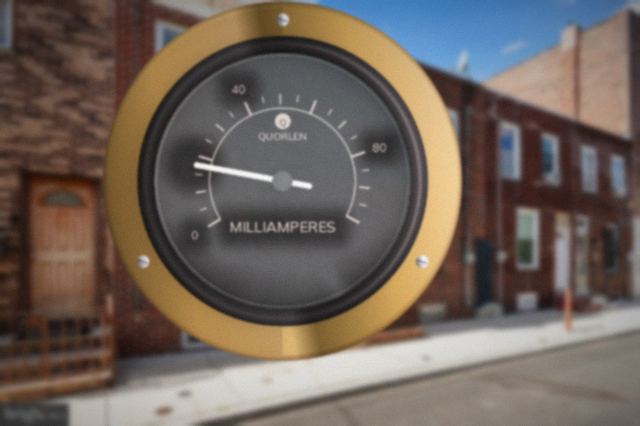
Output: 17.5 mA
